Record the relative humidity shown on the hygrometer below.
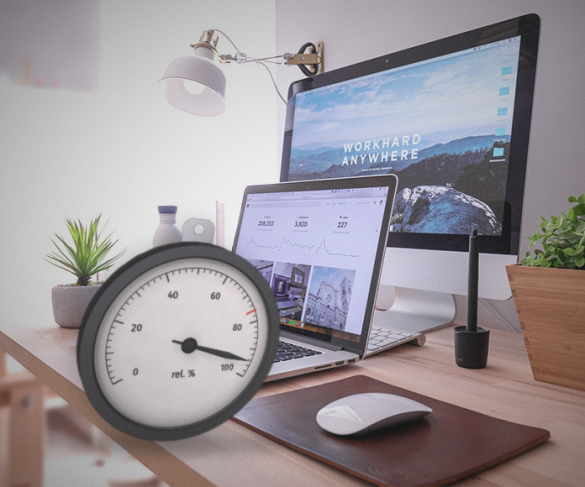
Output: 94 %
